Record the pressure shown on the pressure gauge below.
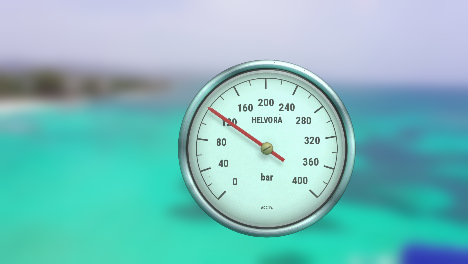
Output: 120 bar
